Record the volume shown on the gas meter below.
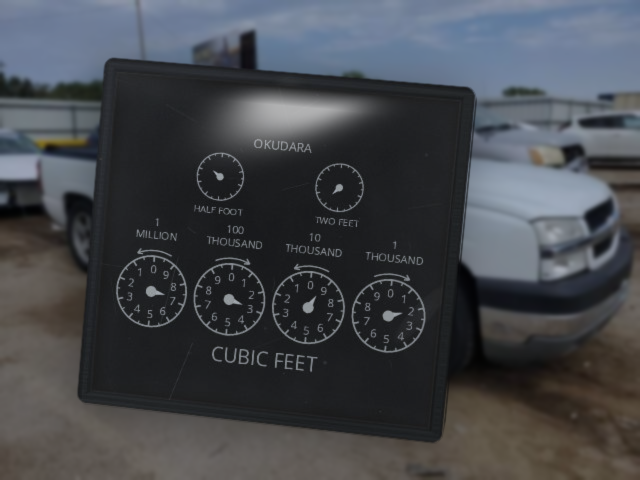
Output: 729200 ft³
